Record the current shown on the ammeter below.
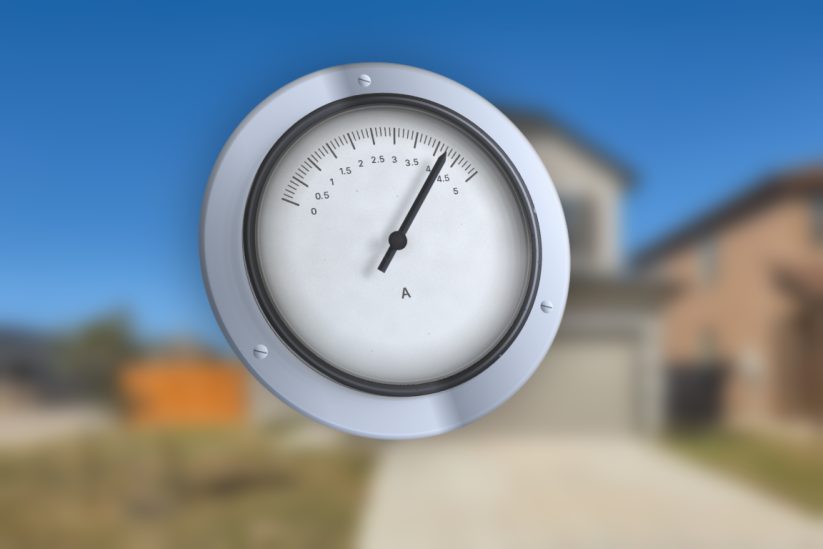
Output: 4.2 A
